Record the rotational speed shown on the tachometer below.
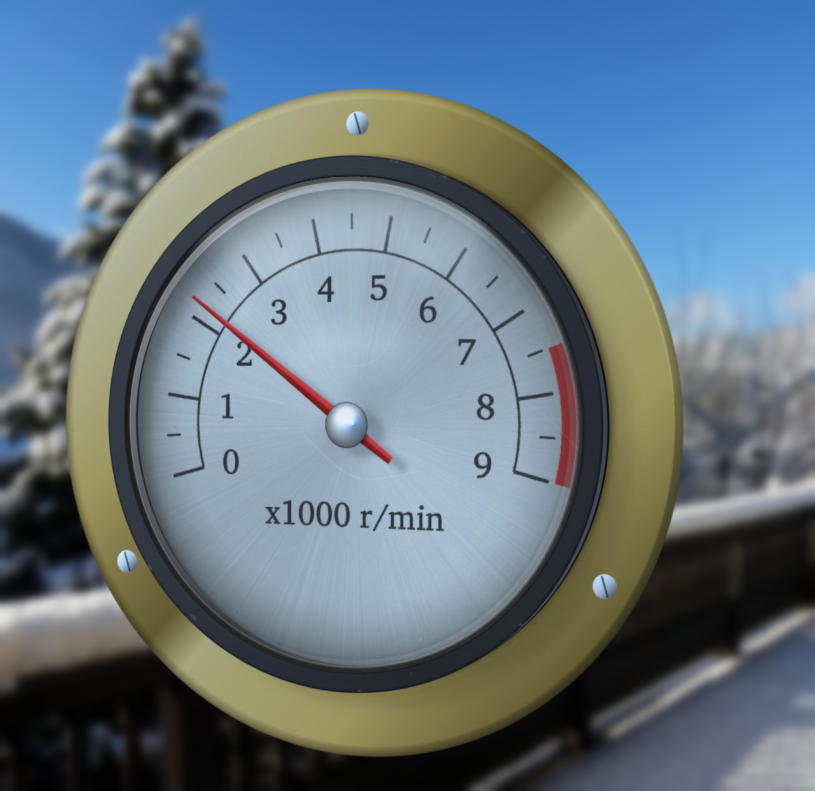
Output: 2250 rpm
